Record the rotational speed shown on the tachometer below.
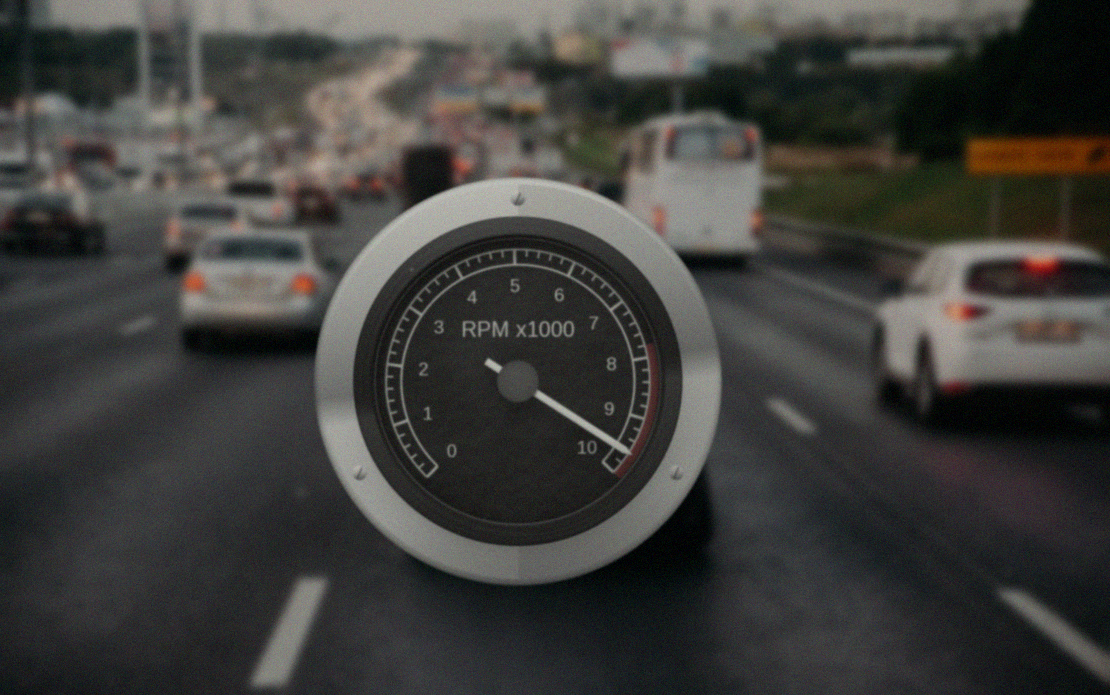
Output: 9600 rpm
